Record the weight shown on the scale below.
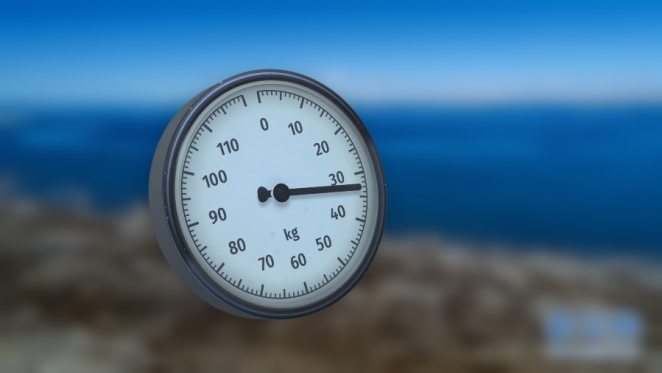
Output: 33 kg
